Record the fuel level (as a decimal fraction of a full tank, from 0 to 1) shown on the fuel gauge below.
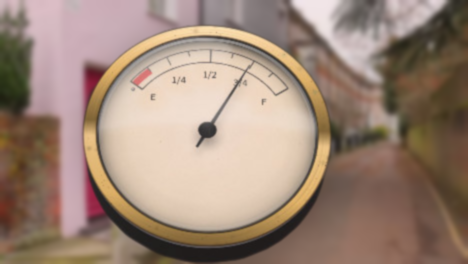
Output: 0.75
